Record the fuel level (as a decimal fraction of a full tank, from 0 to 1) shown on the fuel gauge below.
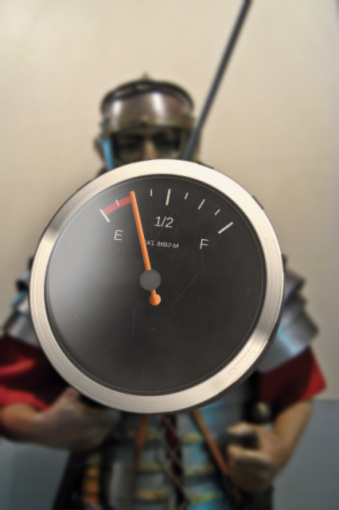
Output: 0.25
